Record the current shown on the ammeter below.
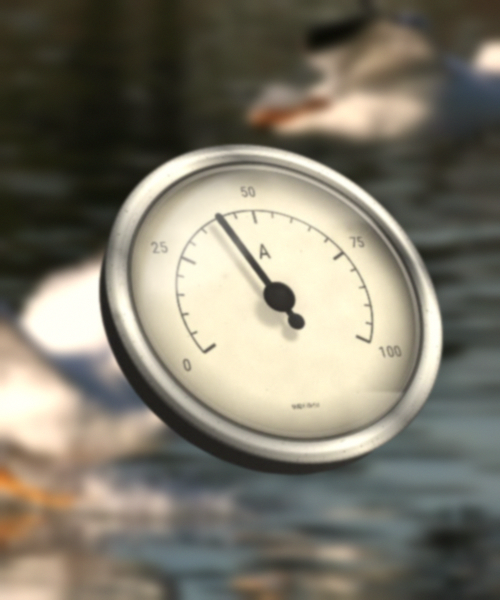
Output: 40 A
